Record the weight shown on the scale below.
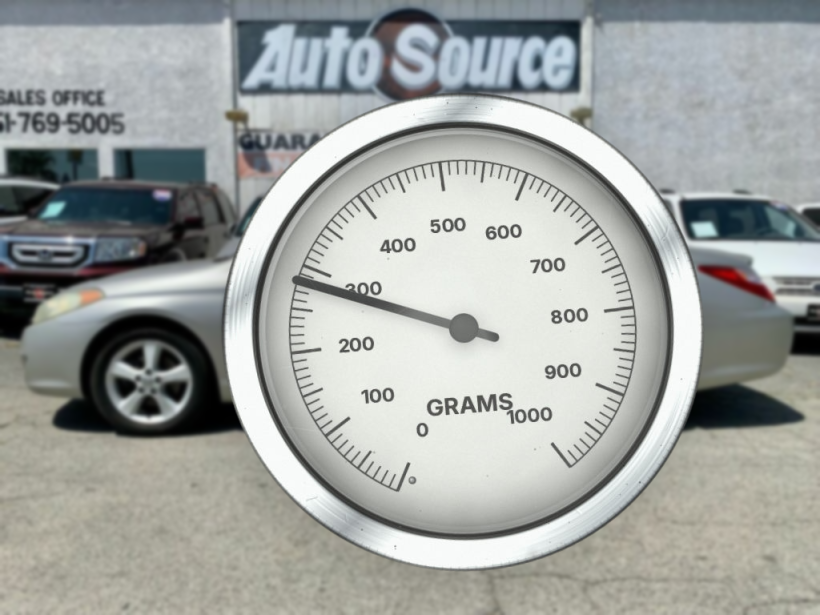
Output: 280 g
